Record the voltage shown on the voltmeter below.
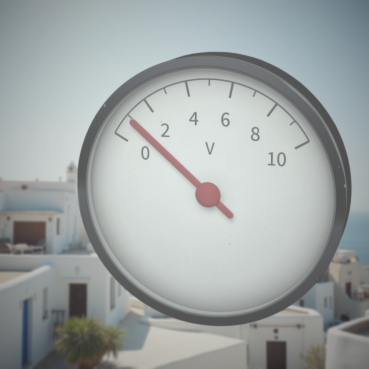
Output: 1 V
